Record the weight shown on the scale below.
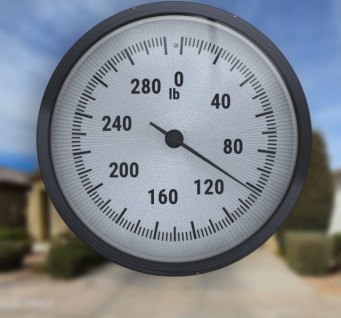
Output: 102 lb
